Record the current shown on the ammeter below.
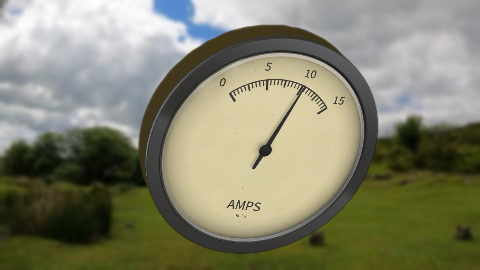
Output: 10 A
